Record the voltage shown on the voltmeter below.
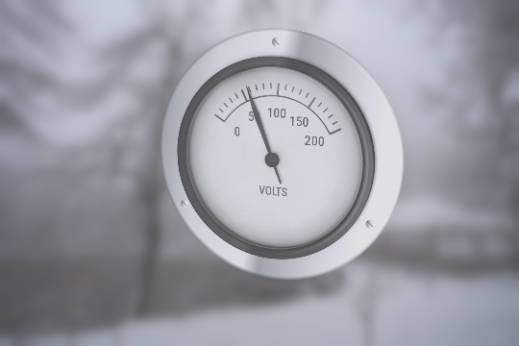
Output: 60 V
